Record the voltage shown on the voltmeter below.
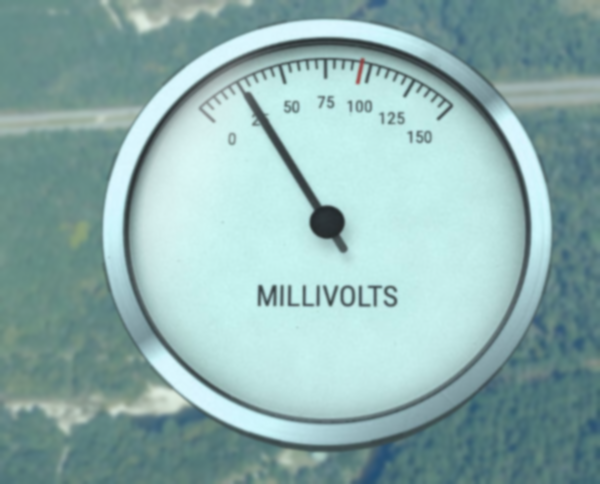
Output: 25 mV
